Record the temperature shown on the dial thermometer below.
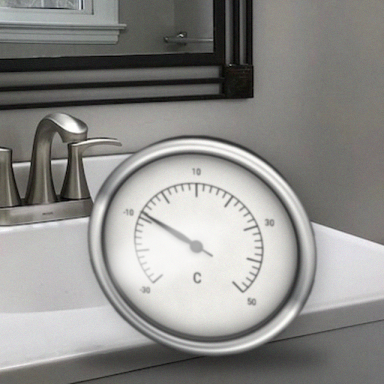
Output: -8 °C
